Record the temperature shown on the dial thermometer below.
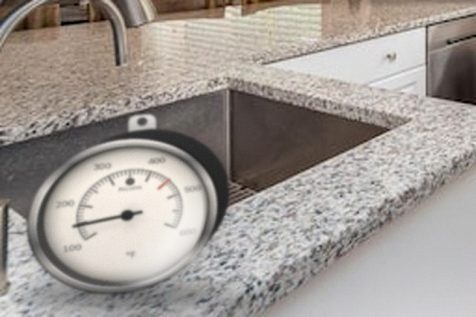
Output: 150 °F
